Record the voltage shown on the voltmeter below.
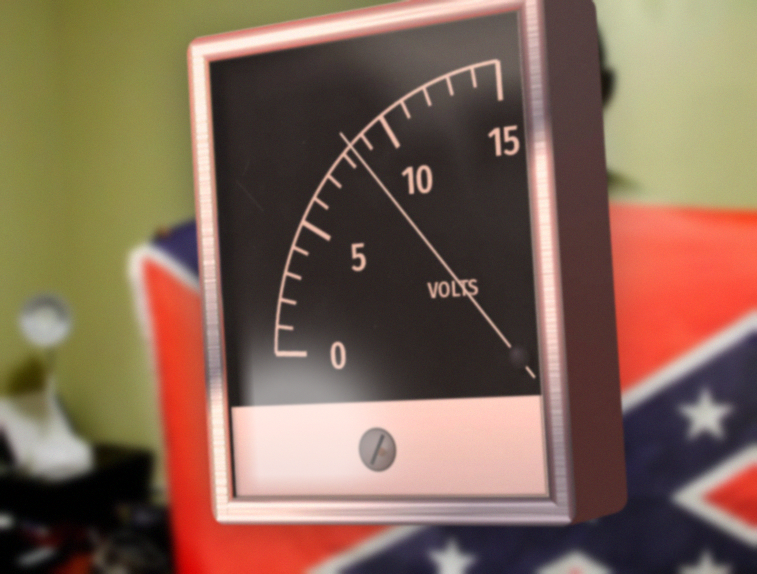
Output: 8.5 V
